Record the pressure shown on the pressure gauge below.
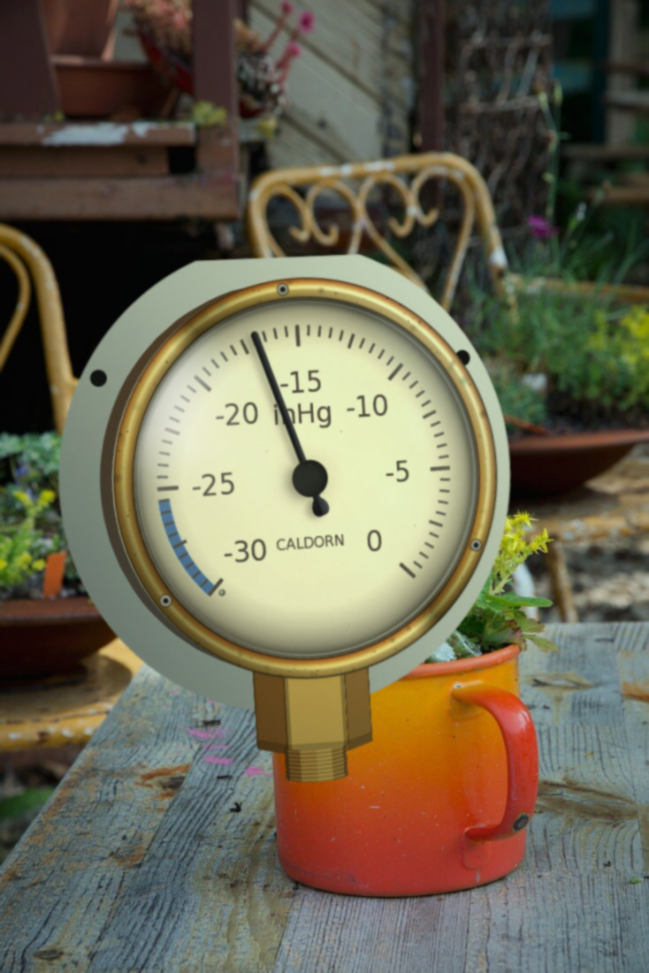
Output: -17 inHg
